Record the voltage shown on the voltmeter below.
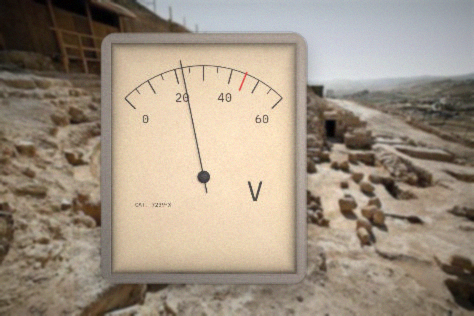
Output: 22.5 V
